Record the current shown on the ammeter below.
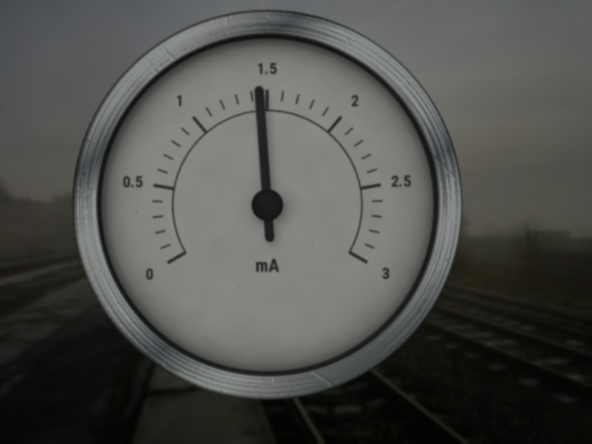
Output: 1.45 mA
